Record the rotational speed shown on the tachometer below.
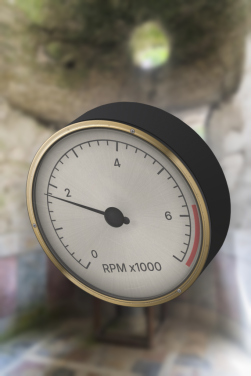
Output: 1800 rpm
